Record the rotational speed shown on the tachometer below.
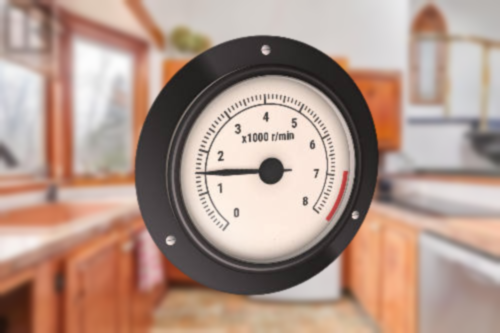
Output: 1500 rpm
